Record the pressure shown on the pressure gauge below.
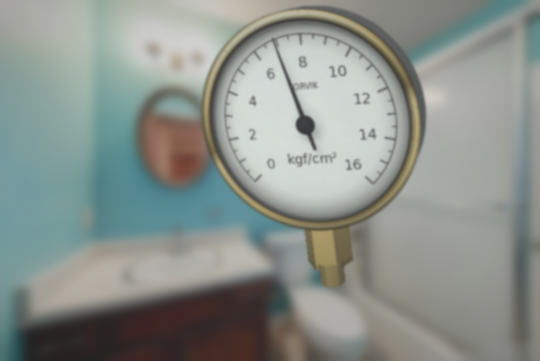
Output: 7 kg/cm²
